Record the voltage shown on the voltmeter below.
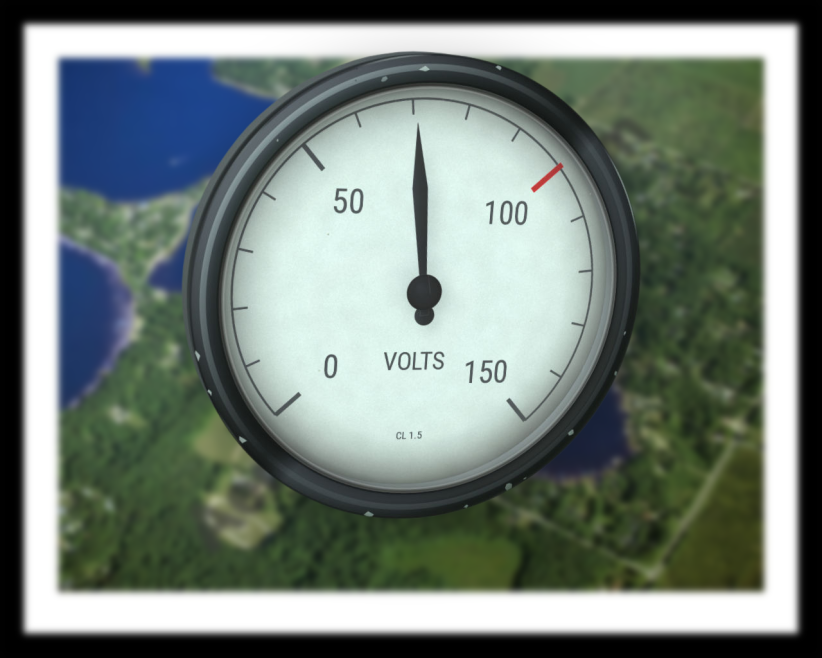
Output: 70 V
